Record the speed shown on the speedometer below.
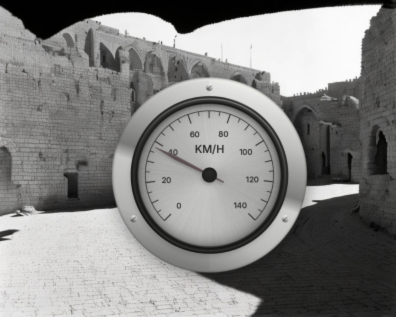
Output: 37.5 km/h
